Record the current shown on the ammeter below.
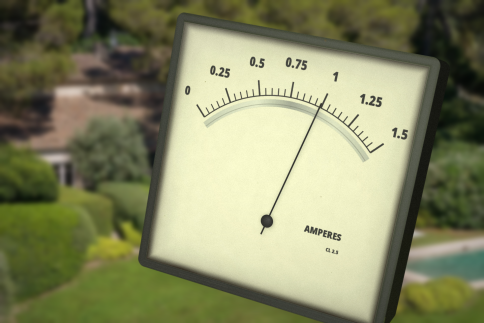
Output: 1 A
